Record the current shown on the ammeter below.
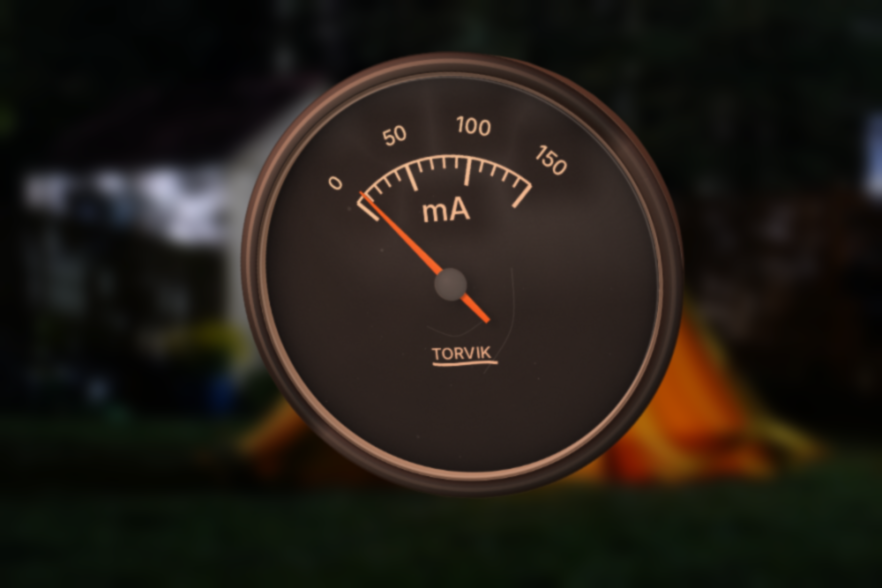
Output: 10 mA
